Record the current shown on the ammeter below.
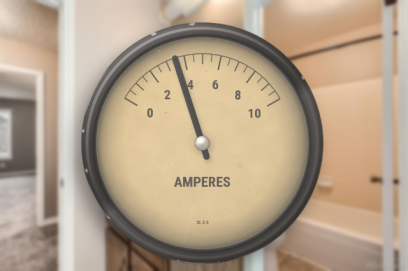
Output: 3.5 A
